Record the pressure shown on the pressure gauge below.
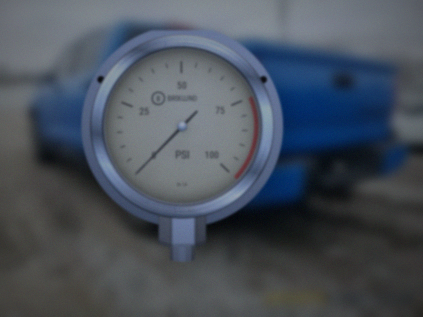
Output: 0 psi
